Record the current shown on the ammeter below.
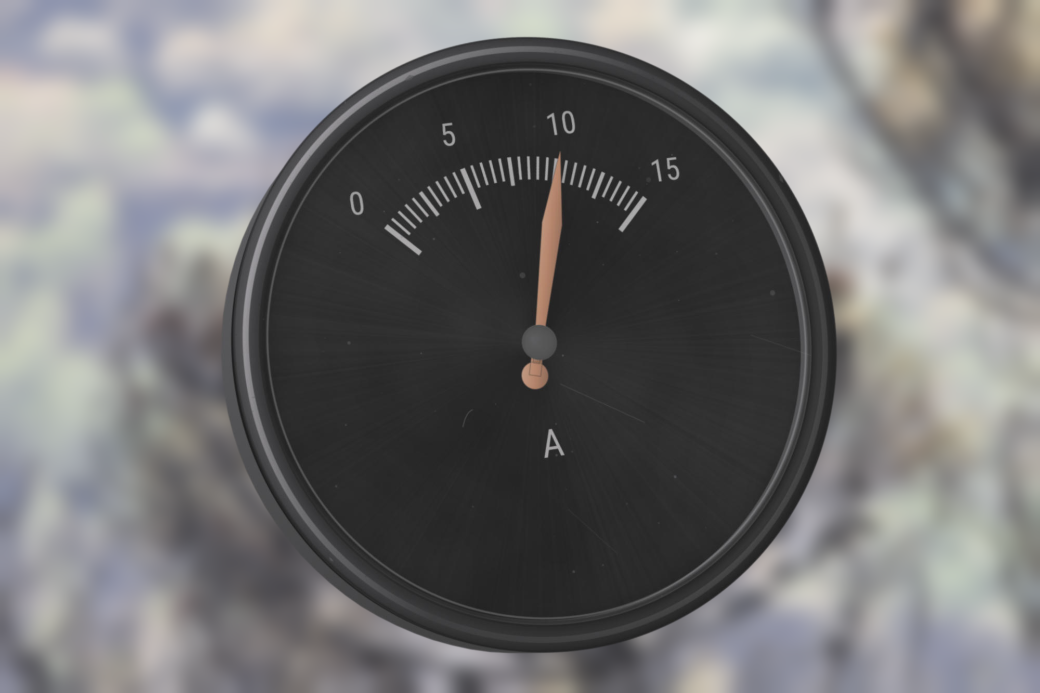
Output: 10 A
